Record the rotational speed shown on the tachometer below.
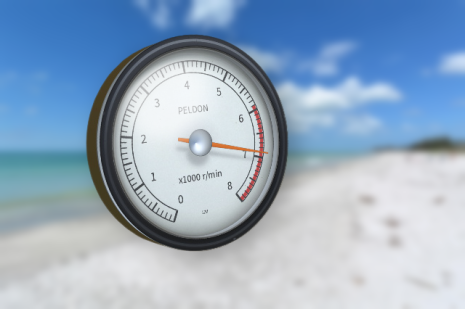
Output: 6900 rpm
